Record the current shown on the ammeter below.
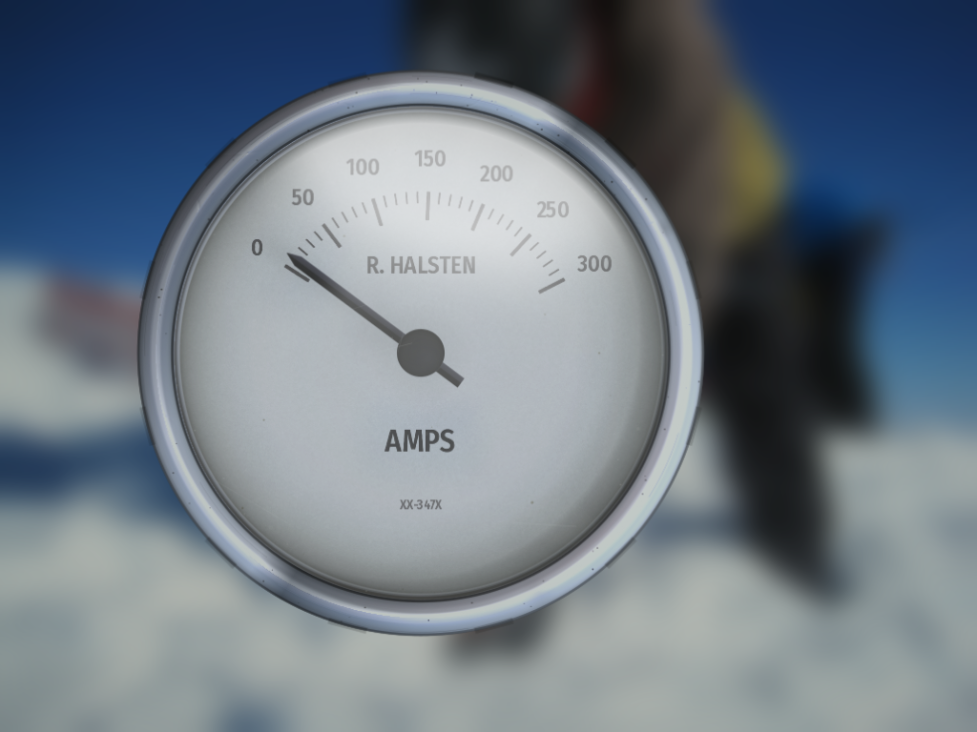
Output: 10 A
